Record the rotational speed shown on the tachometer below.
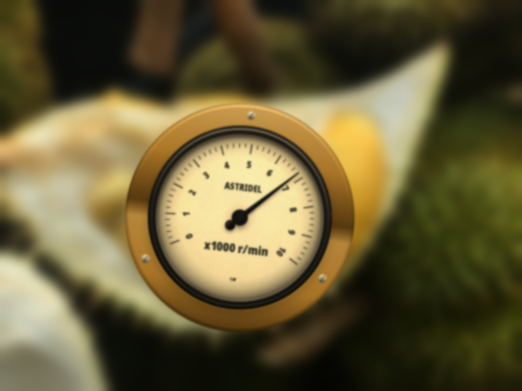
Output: 6800 rpm
